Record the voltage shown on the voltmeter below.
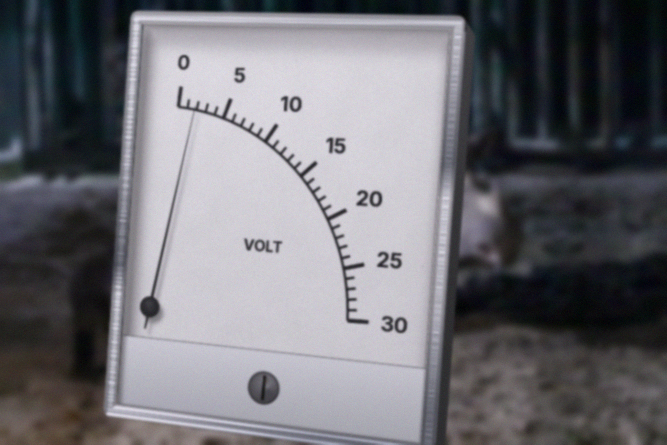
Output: 2 V
